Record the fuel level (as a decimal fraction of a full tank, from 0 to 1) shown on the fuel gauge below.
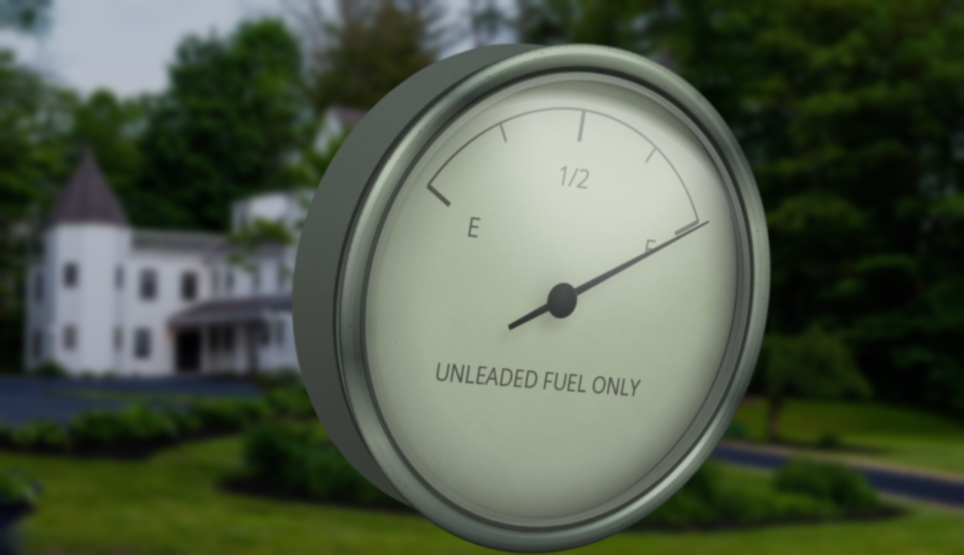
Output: 1
